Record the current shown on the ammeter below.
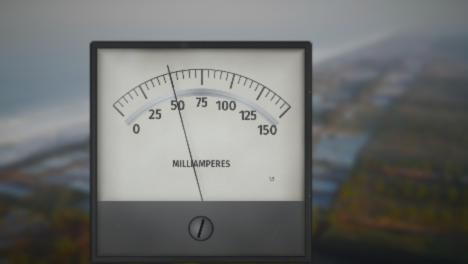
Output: 50 mA
